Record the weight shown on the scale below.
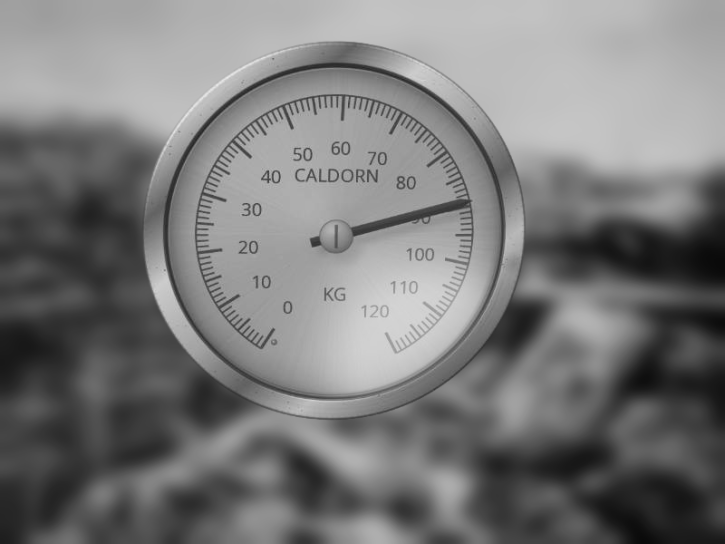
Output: 89 kg
